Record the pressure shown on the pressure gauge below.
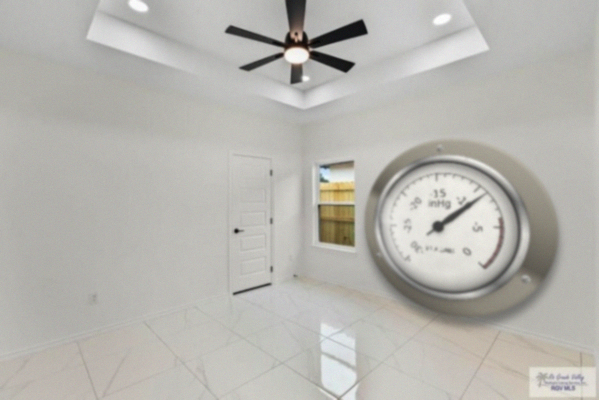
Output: -9 inHg
